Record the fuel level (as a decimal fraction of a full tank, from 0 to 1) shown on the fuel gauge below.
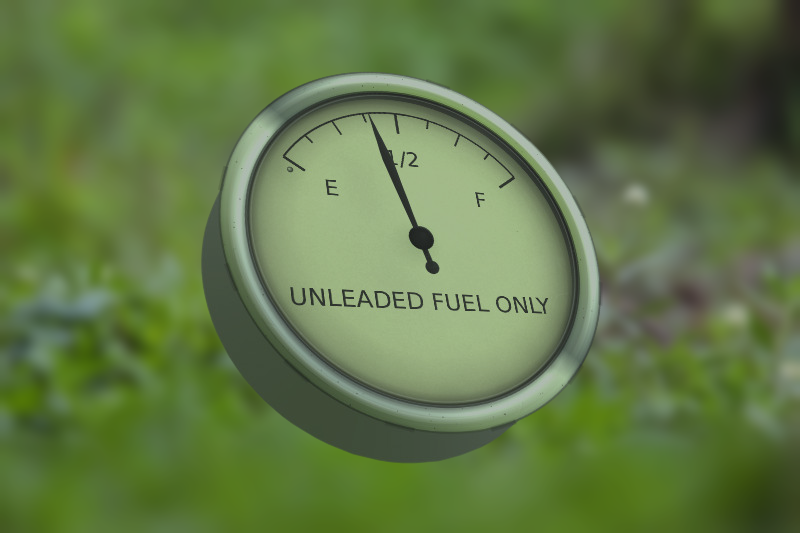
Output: 0.375
